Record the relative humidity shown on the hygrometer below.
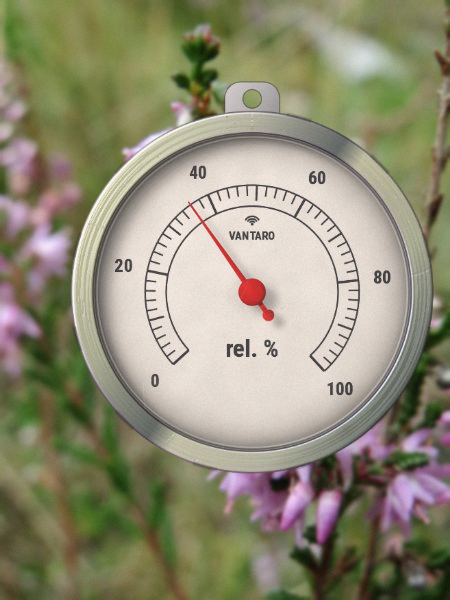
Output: 36 %
